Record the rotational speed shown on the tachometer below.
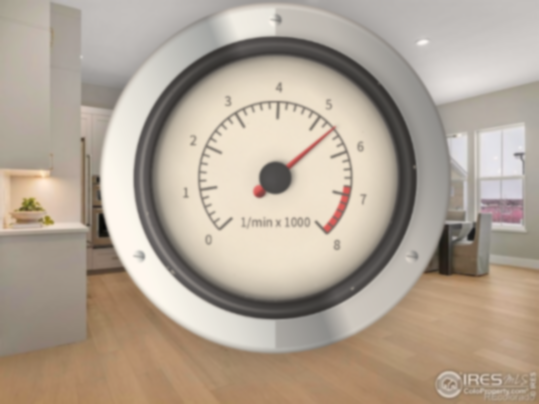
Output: 5400 rpm
